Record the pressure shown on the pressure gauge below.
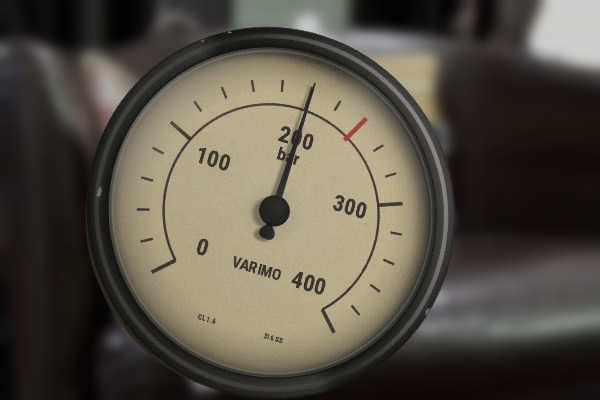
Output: 200 bar
